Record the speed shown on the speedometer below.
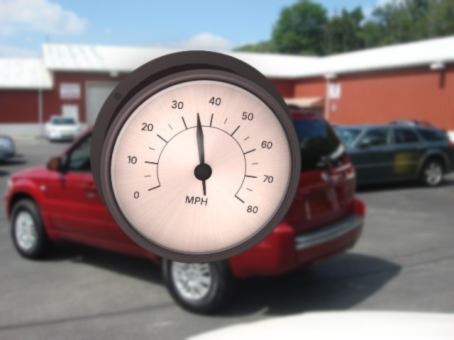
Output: 35 mph
